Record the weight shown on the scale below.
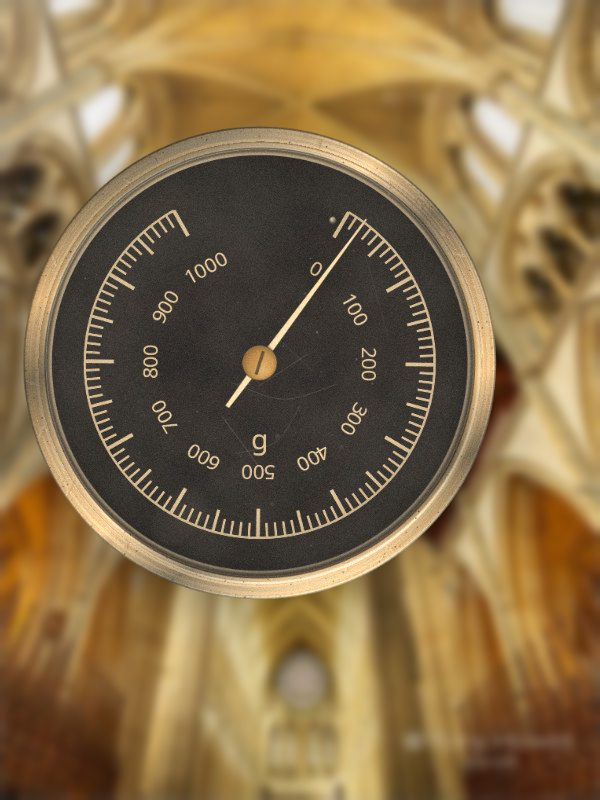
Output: 20 g
